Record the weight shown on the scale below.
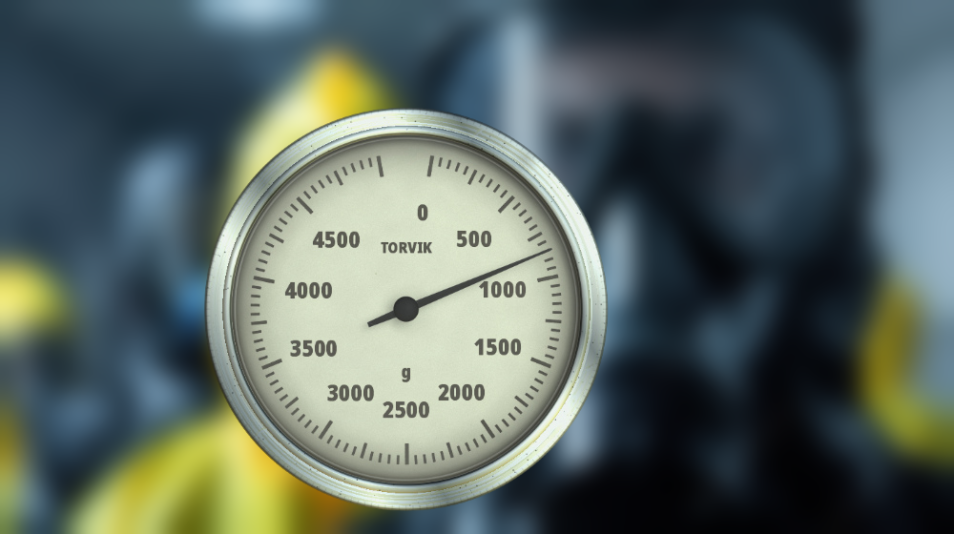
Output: 850 g
